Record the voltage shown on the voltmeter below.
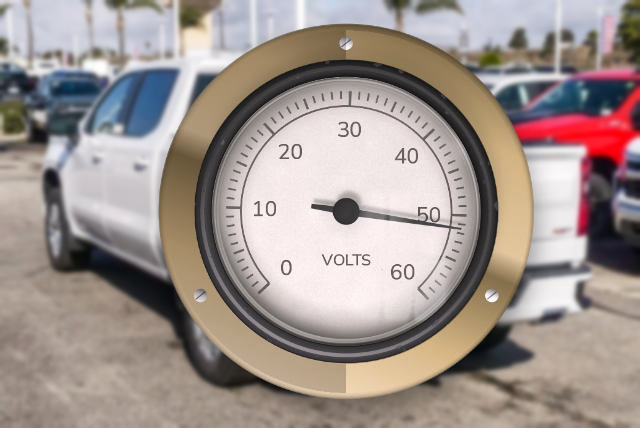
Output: 51.5 V
